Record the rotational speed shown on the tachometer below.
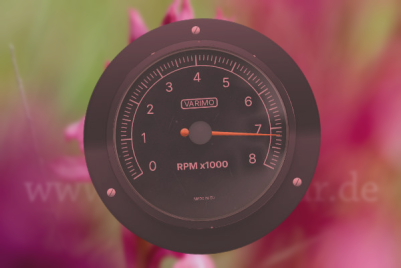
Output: 7200 rpm
